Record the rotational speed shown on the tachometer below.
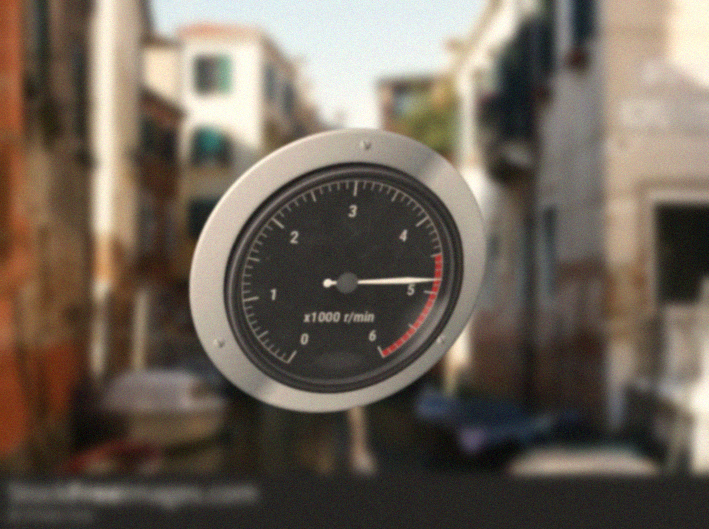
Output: 4800 rpm
